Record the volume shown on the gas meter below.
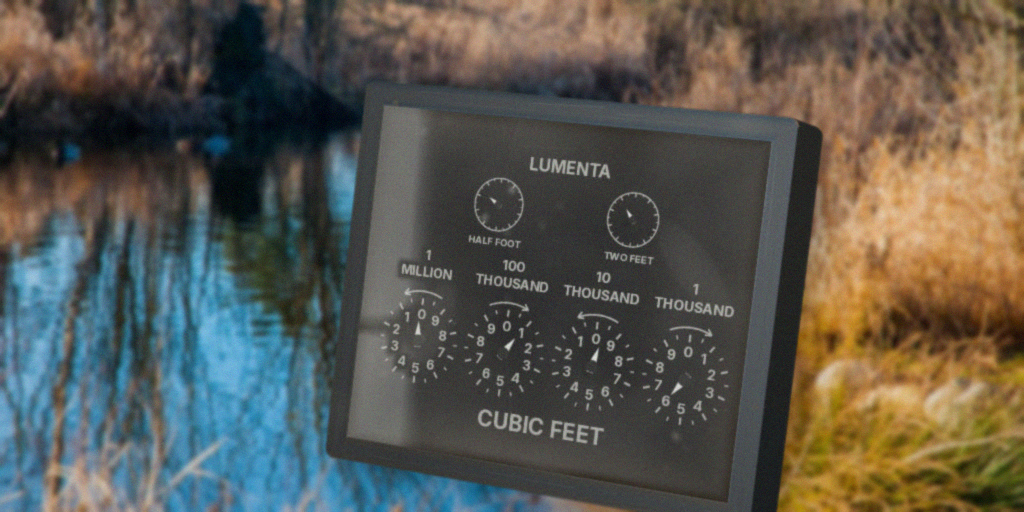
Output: 9600 ft³
